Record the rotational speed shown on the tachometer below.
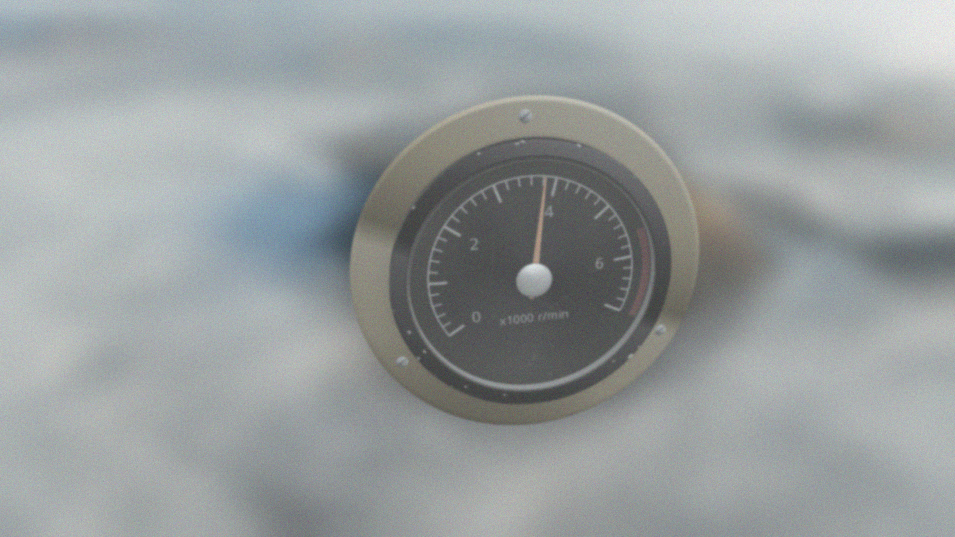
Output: 3800 rpm
